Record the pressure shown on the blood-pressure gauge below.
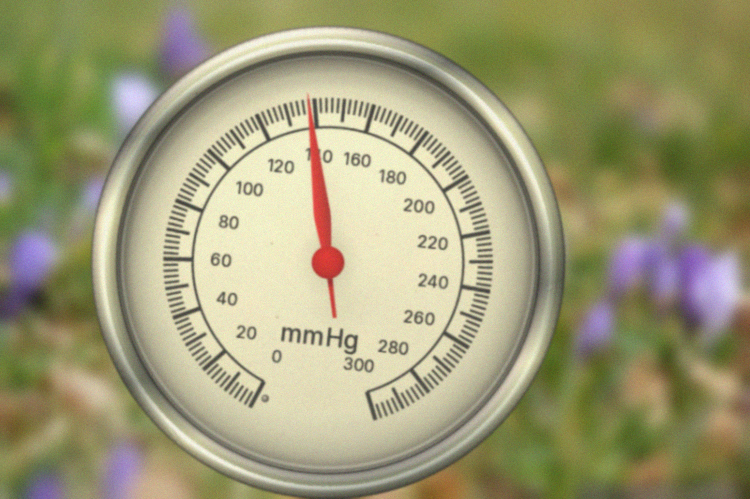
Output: 138 mmHg
